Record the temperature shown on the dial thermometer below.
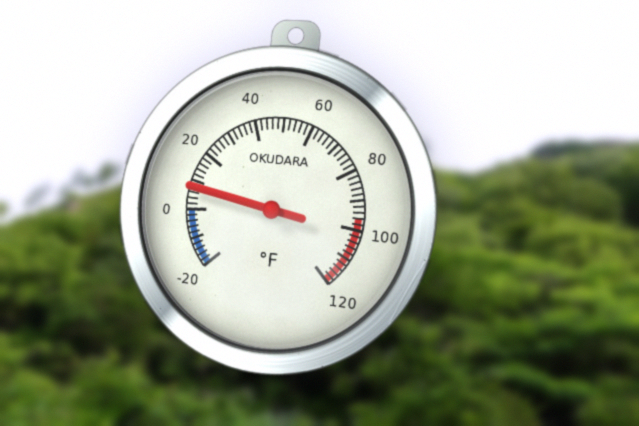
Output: 8 °F
